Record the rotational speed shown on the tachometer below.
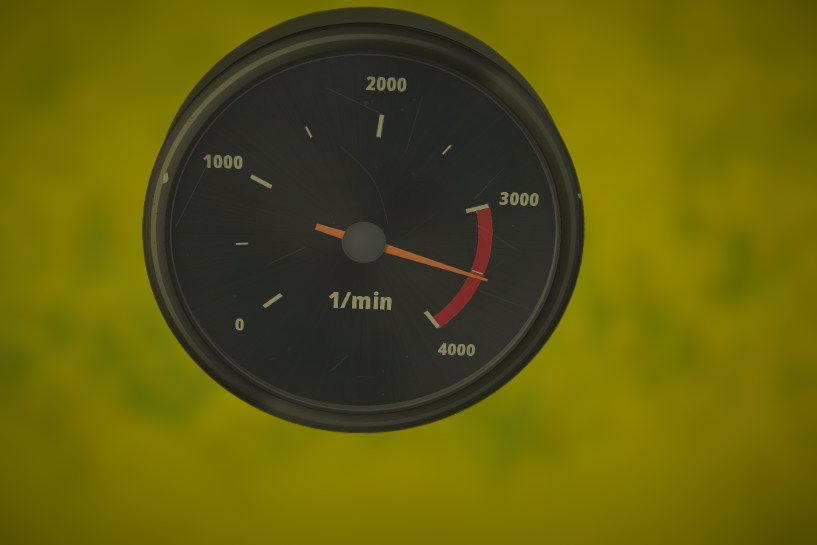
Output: 3500 rpm
